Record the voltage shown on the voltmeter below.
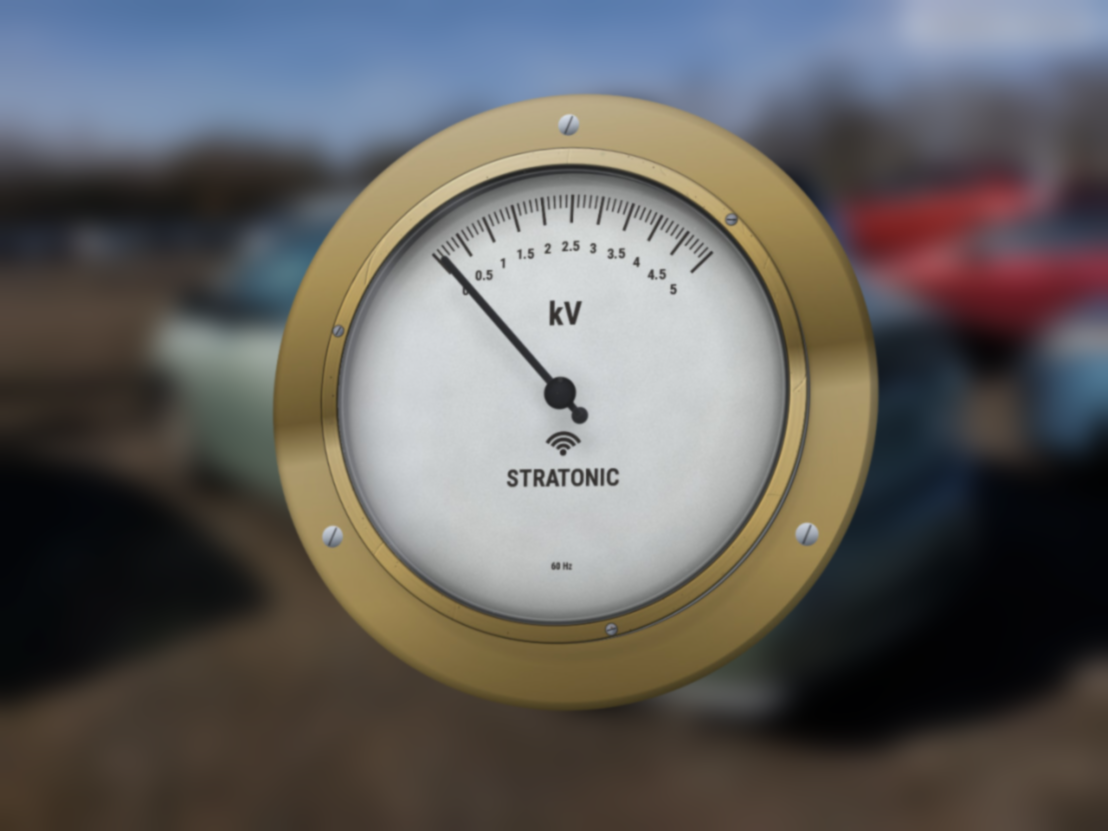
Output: 0.1 kV
